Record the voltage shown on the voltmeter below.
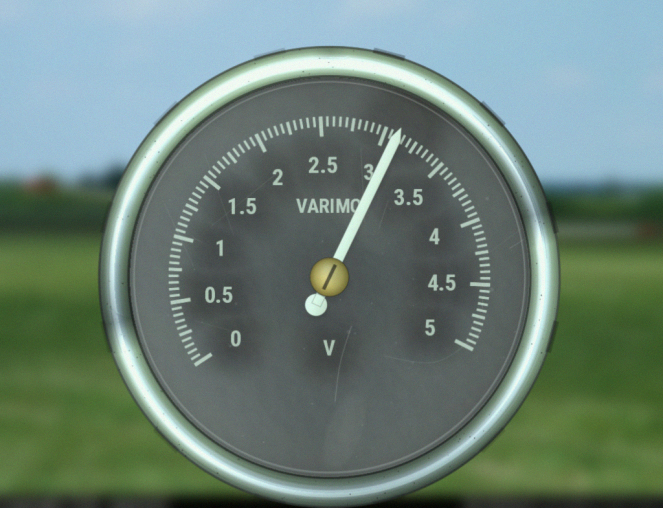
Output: 3.1 V
